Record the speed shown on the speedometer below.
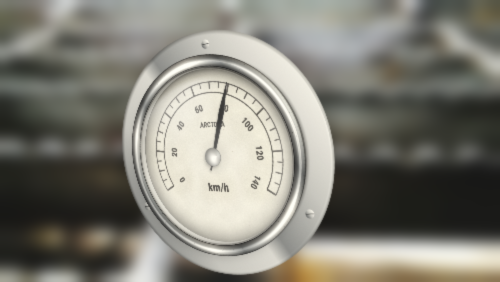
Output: 80 km/h
